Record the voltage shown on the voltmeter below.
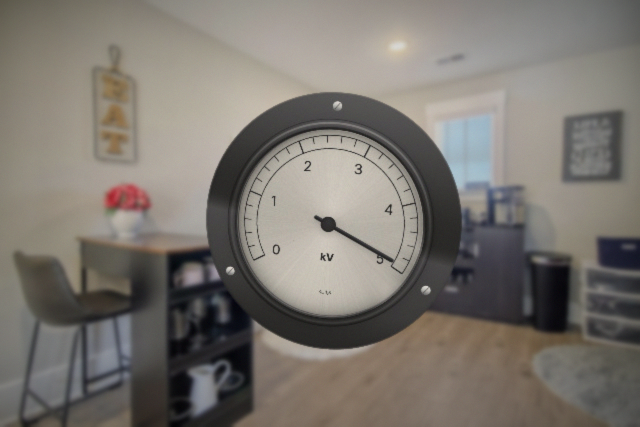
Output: 4.9 kV
